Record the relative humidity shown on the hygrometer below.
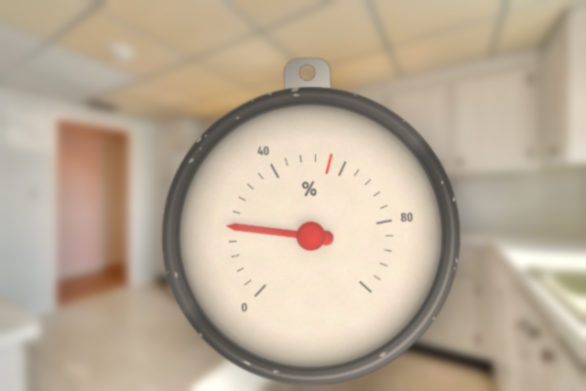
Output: 20 %
